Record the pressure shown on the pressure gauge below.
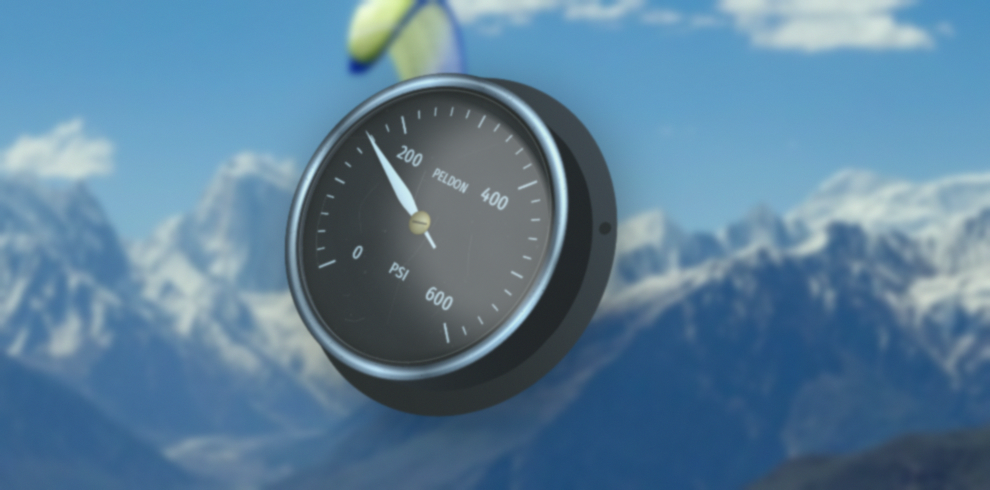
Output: 160 psi
